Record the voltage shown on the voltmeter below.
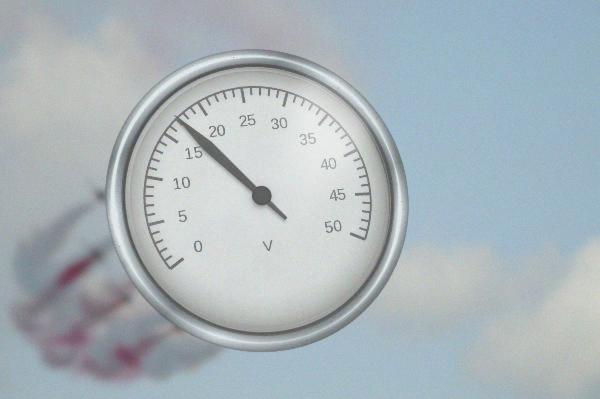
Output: 17 V
